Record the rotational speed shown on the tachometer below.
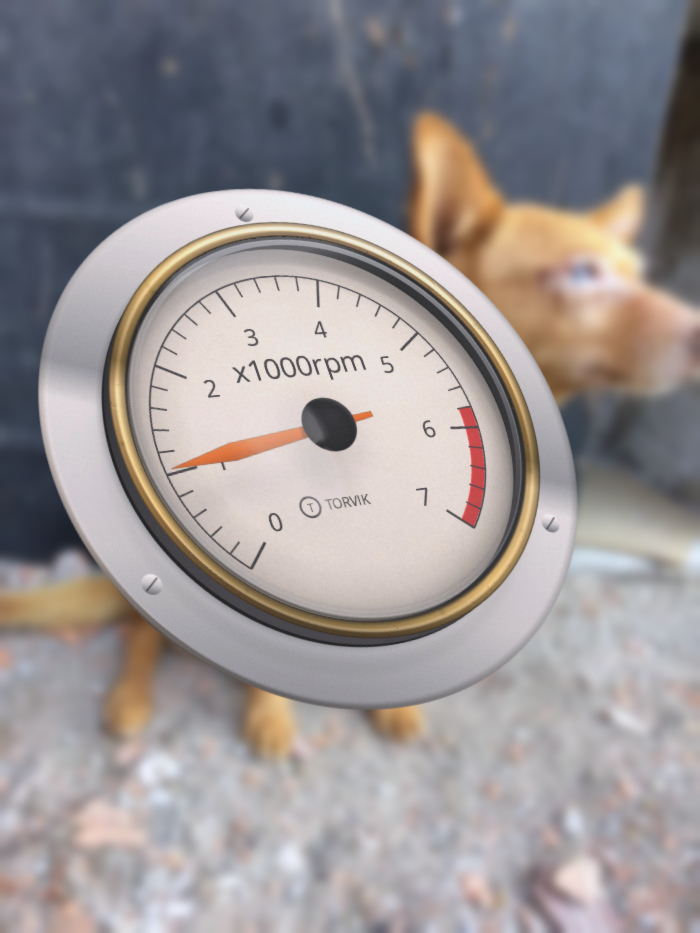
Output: 1000 rpm
